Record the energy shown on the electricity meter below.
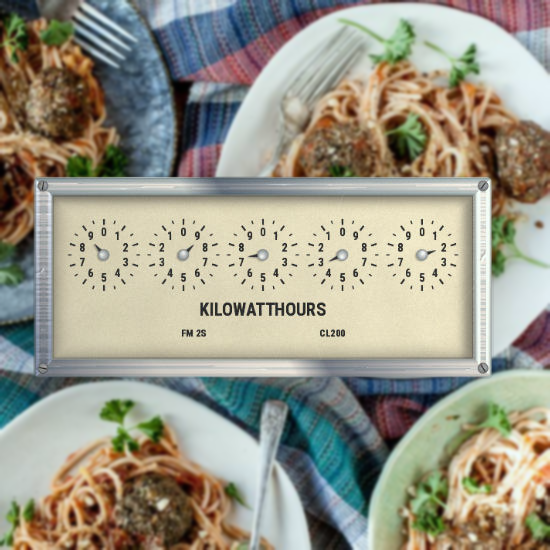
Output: 88732 kWh
